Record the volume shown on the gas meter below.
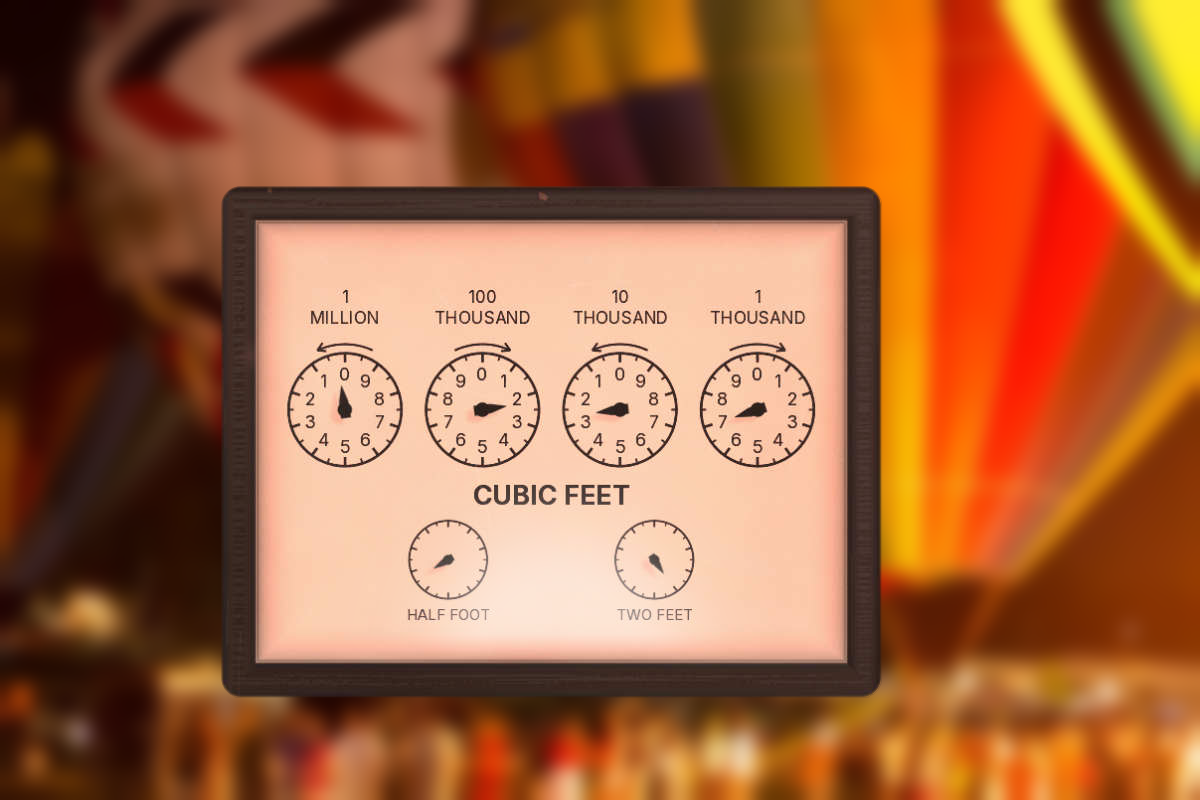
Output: 22700 ft³
